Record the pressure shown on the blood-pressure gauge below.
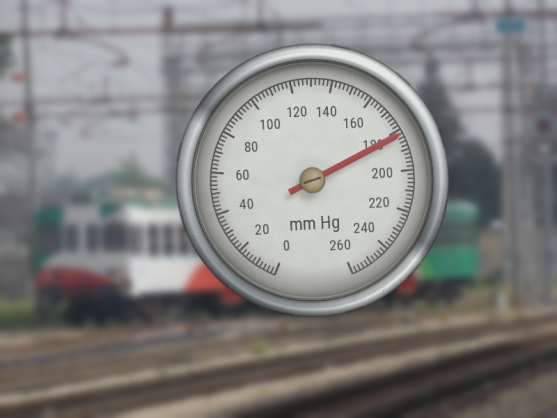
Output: 182 mmHg
